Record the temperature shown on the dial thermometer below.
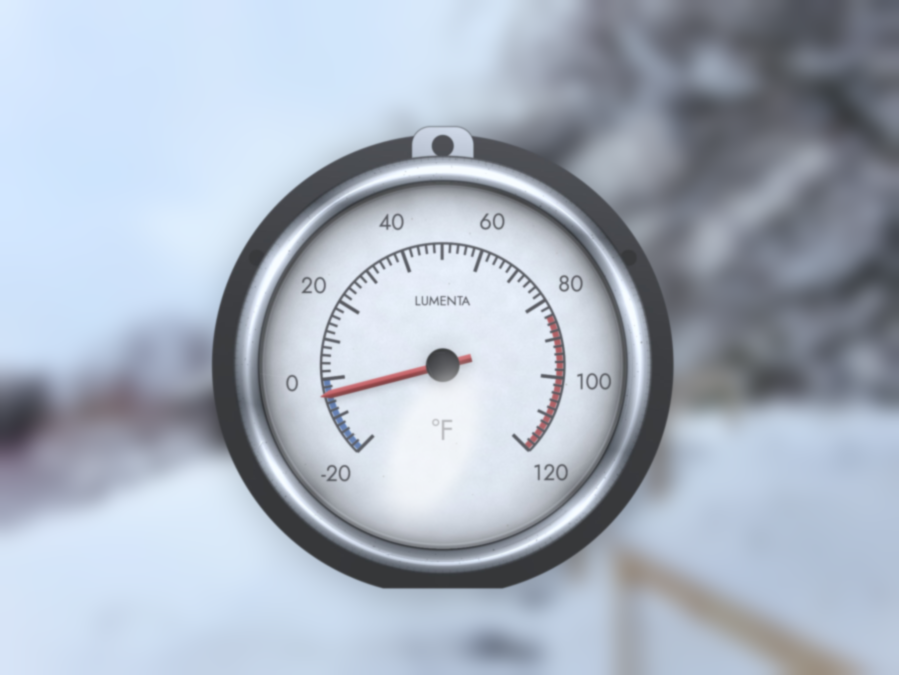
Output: -4 °F
